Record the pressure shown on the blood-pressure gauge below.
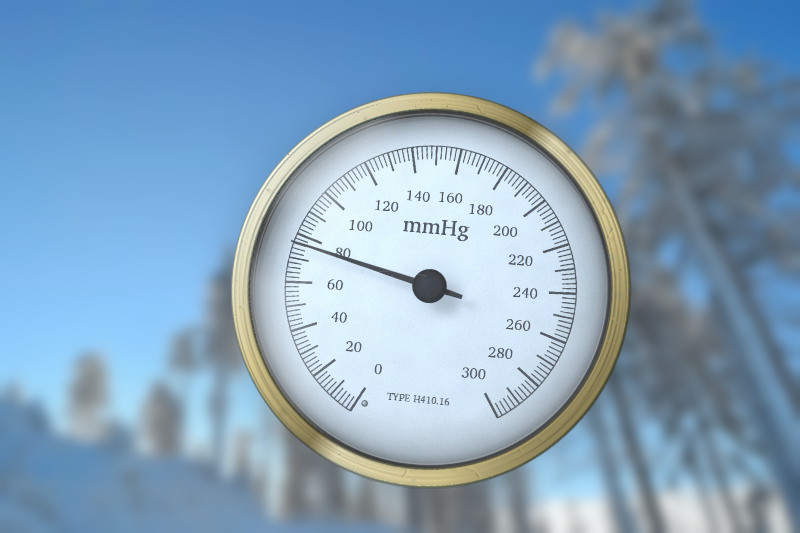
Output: 76 mmHg
